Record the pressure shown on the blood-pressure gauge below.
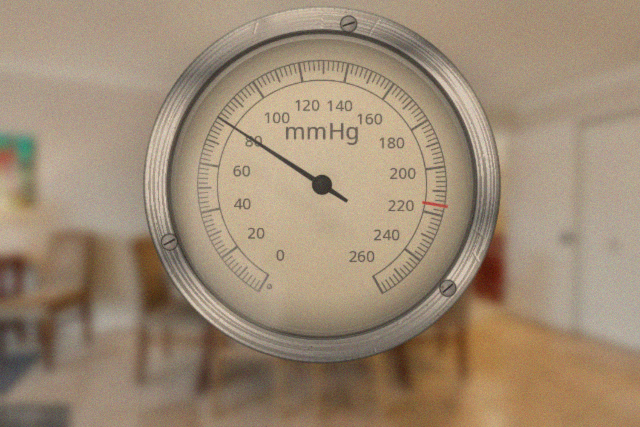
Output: 80 mmHg
